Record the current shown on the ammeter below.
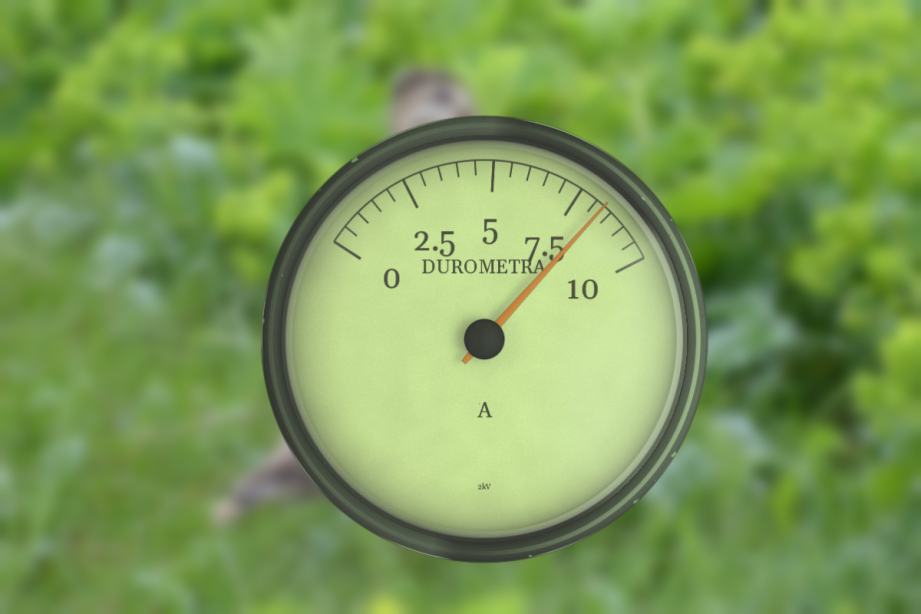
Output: 8.25 A
